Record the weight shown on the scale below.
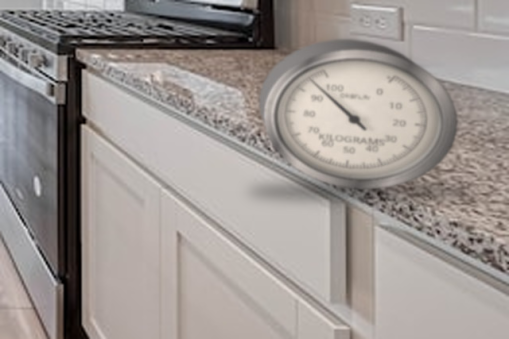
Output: 95 kg
